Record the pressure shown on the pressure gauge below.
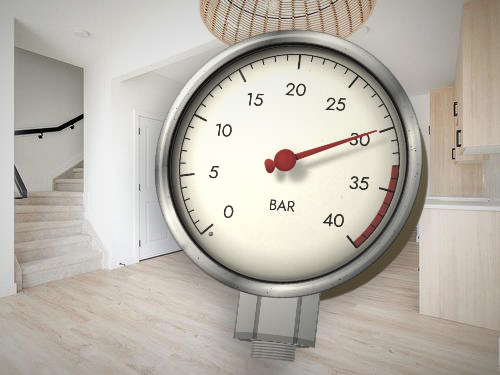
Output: 30 bar
